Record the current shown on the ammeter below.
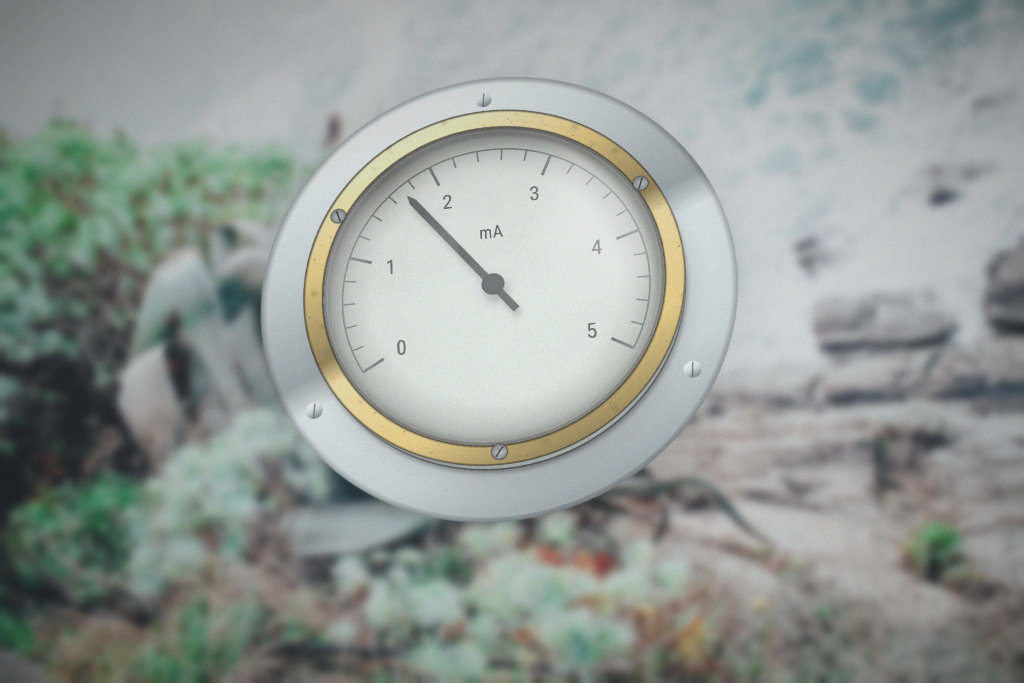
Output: 1.7 mA
